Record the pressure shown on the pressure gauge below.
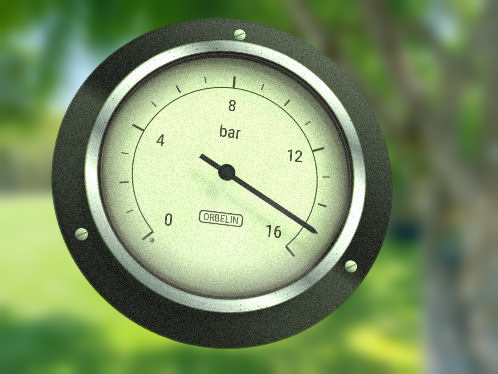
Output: 15 bar
